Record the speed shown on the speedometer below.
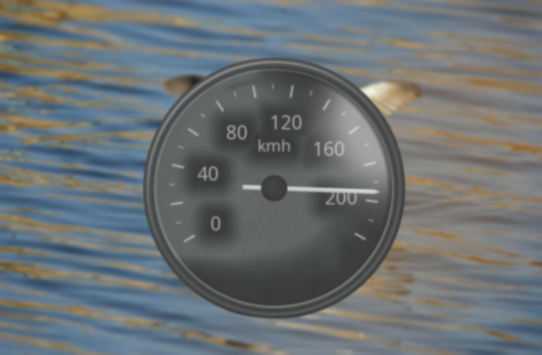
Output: 195 km/h
